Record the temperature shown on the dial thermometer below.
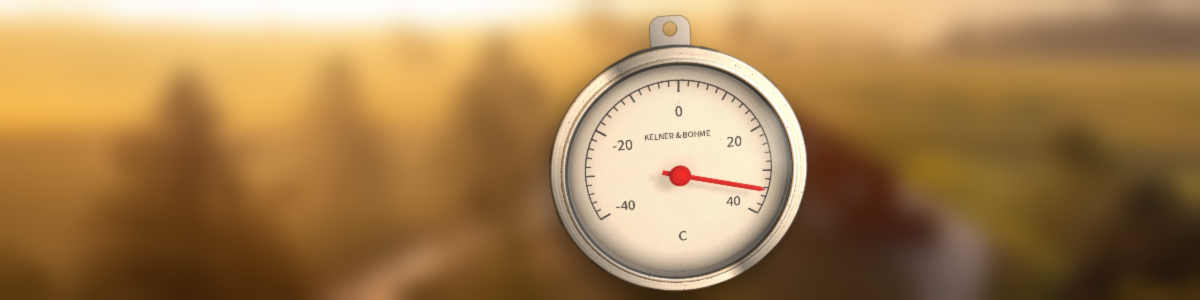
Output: 34 °C
